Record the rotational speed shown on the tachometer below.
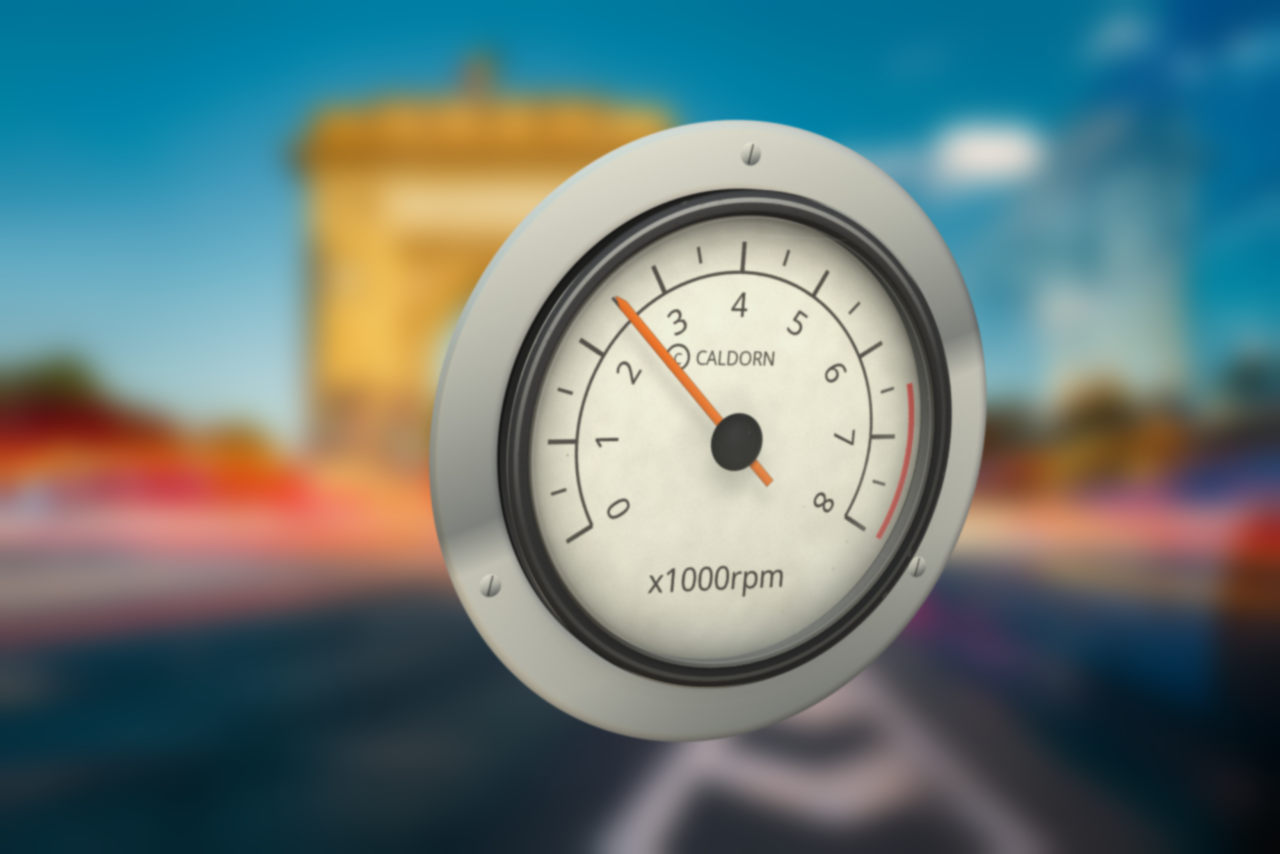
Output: 2500 rpm
